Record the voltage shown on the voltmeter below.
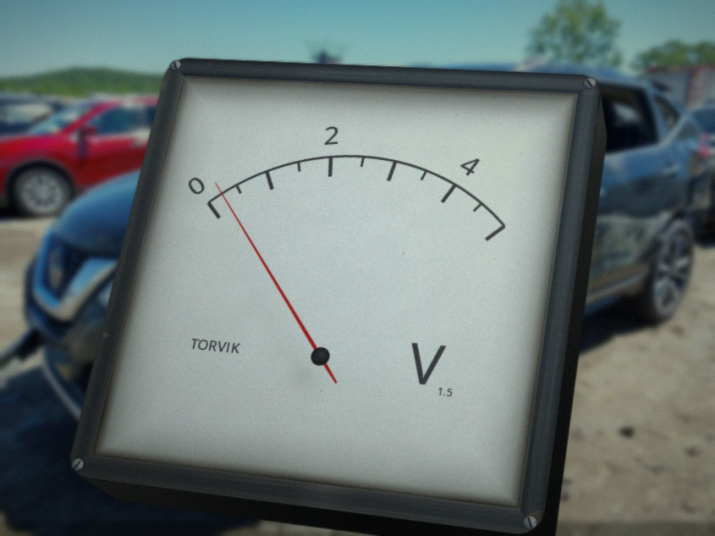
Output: 0.25 V
